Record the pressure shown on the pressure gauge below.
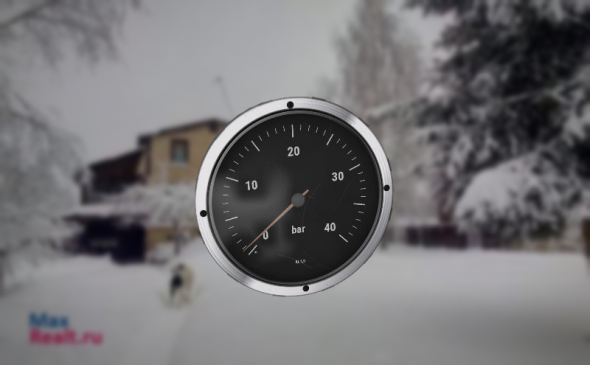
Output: 1 bar
